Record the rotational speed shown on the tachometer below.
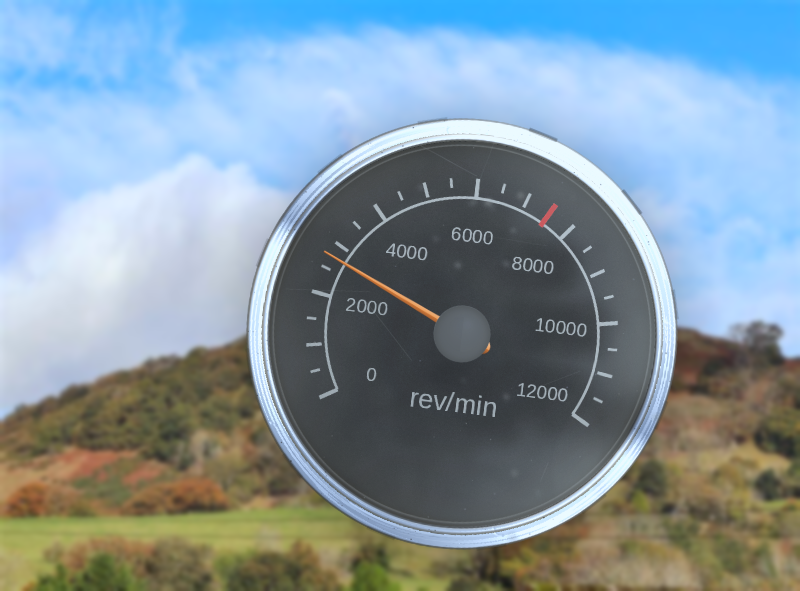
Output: 2750 rpm
